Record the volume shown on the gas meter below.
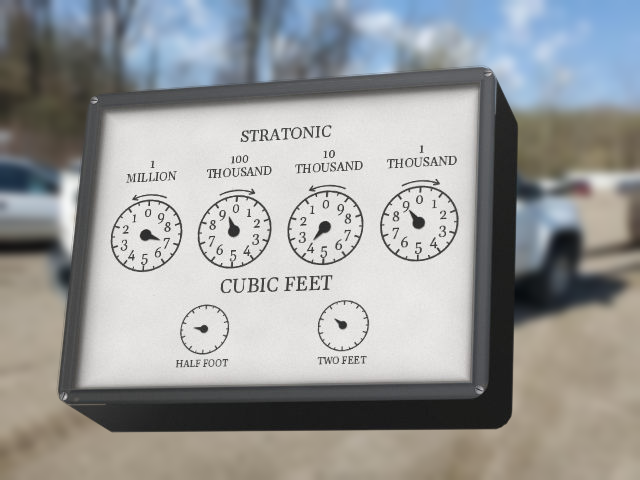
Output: 693900 ft³
